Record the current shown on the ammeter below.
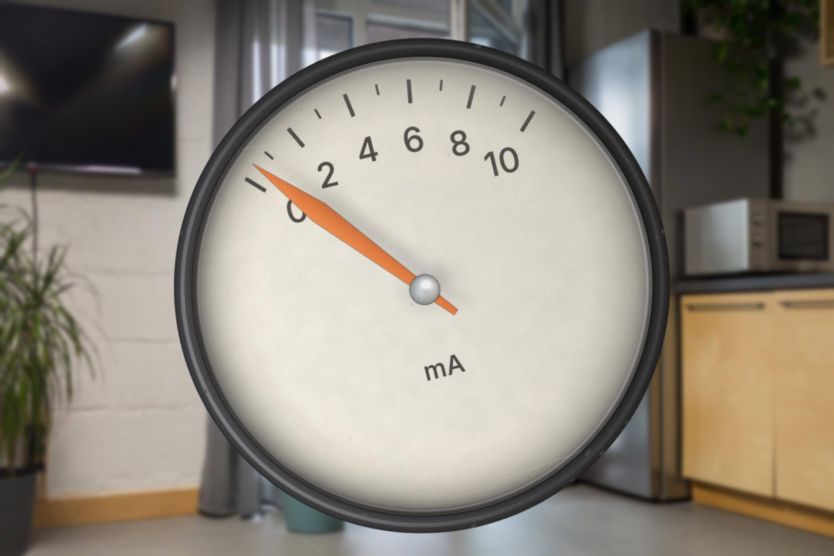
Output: 0.5 mA
